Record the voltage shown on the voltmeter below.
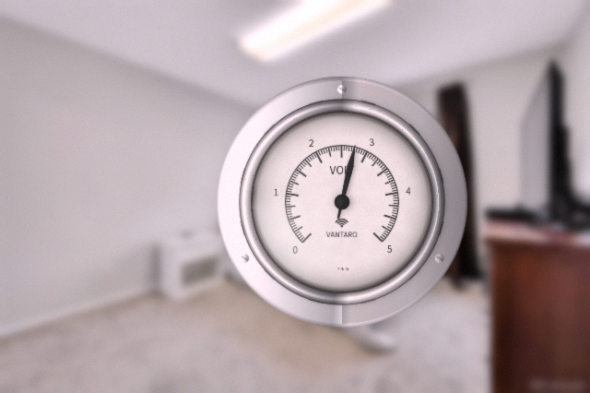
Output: 2.75 V
